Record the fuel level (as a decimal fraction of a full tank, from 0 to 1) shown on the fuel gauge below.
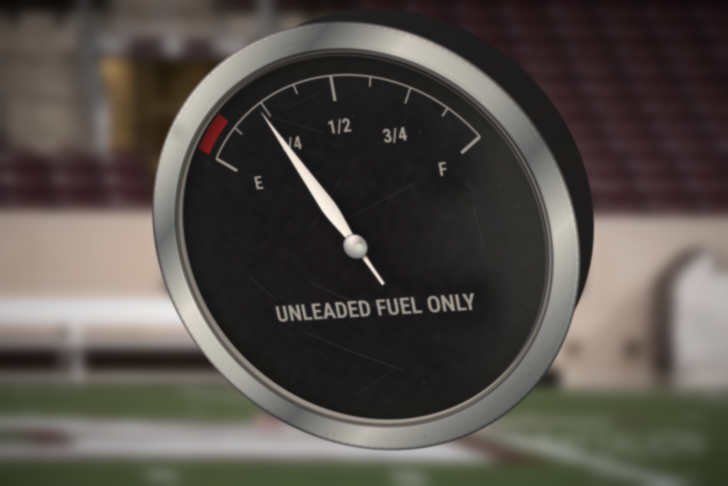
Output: 0.25
